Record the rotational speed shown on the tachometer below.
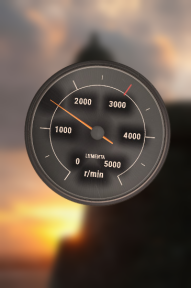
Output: 1500 rpm
